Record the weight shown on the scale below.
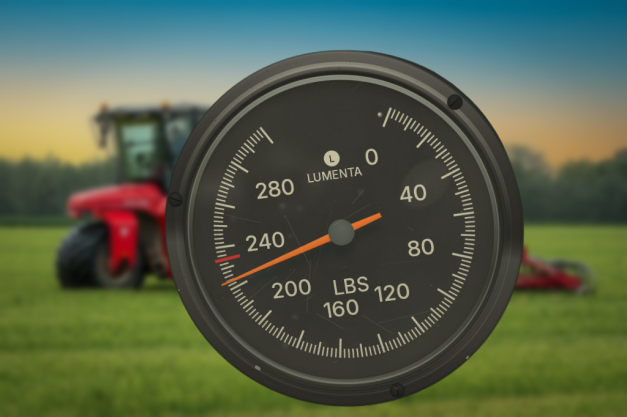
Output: 224 lb
